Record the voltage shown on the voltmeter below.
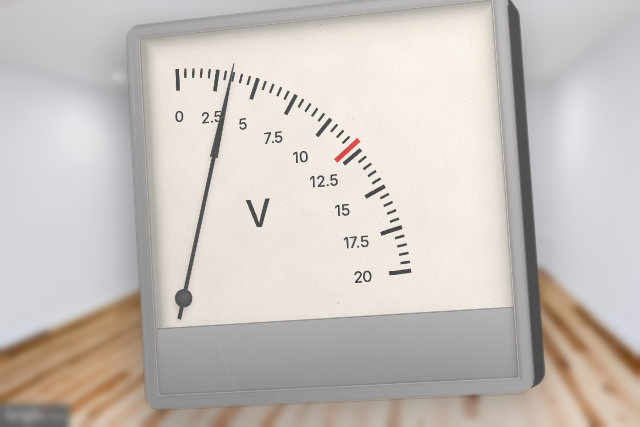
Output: 3.5 V
